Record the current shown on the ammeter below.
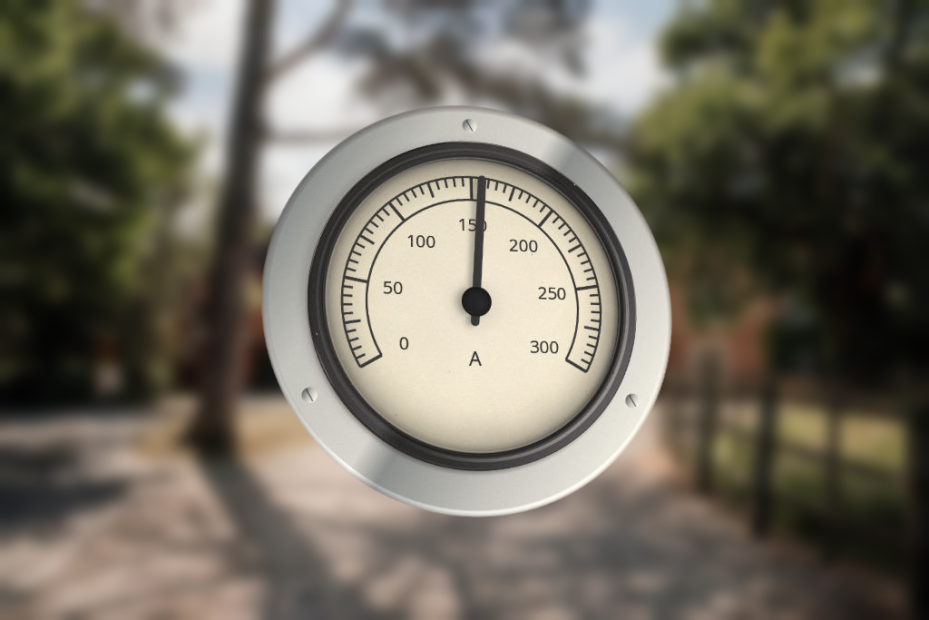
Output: 155 A
